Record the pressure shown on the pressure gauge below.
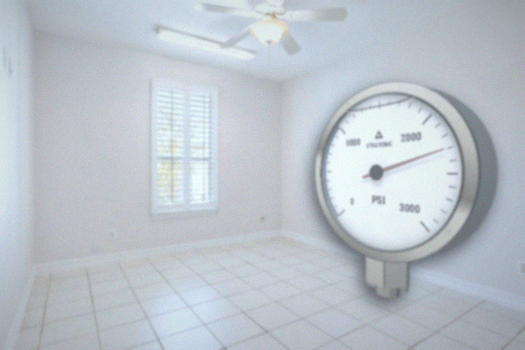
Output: 2300 psi
